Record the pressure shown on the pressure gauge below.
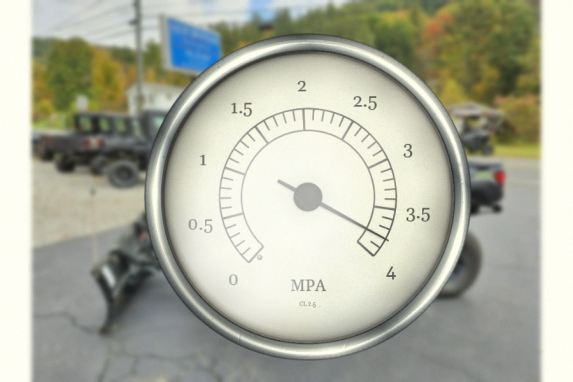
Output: 3.8 MPa
